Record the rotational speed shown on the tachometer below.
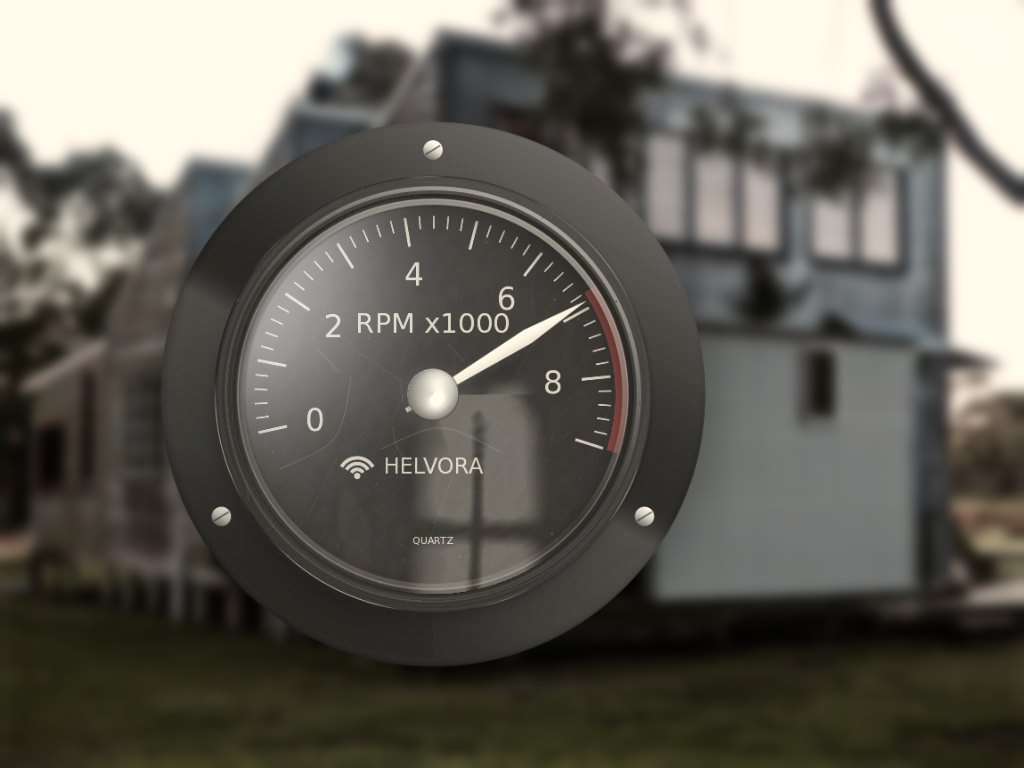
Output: 6900 rpm
